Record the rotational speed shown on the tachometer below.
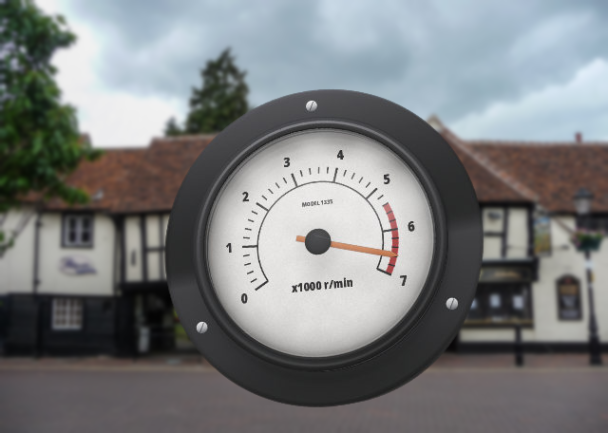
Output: 6600 rpm
